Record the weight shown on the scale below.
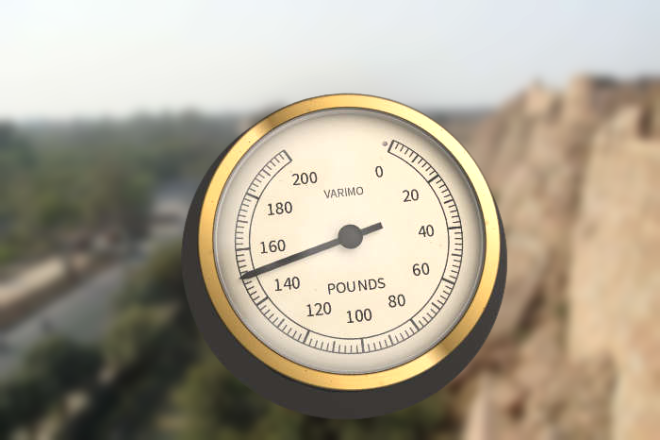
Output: 150 lb
